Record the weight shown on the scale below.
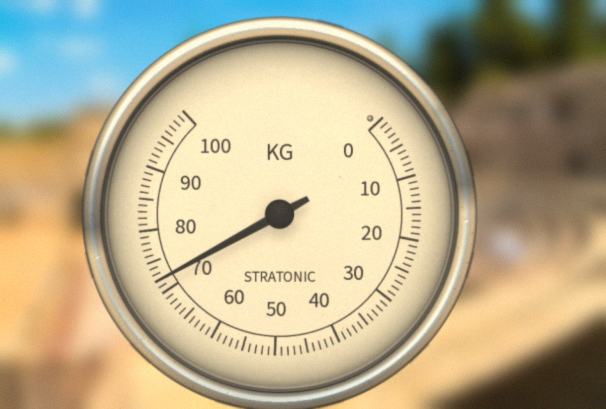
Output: 72 kg
